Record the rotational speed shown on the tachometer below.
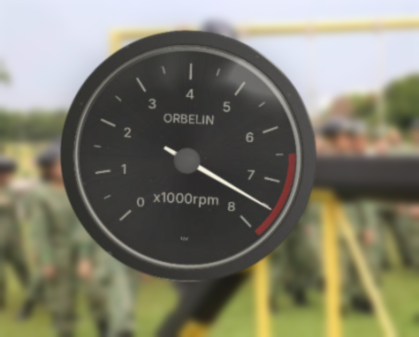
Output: 7500 rpm
